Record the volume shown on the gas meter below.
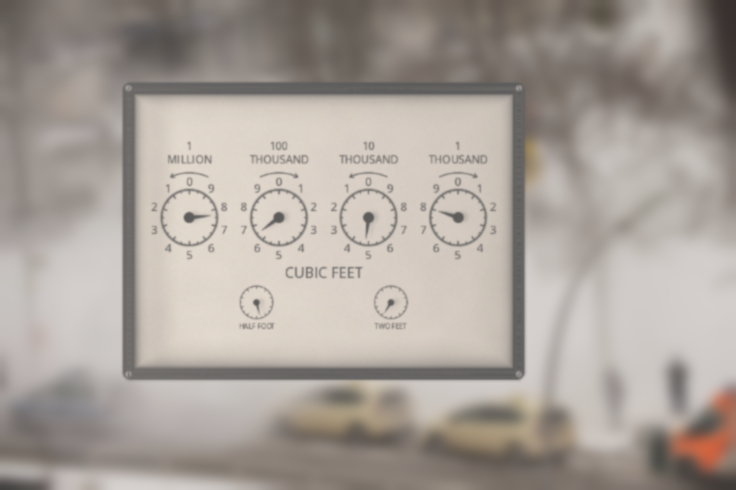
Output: 764800 ft³
